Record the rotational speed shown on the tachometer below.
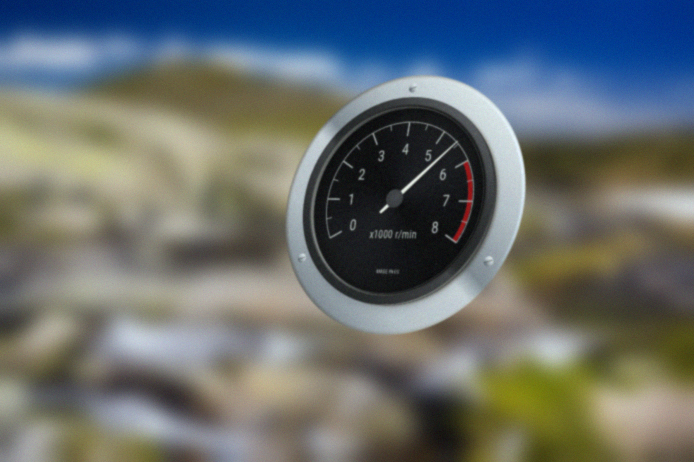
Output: 5500 rpm
